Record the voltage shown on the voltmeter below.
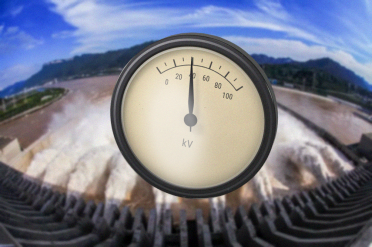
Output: 40 kV
